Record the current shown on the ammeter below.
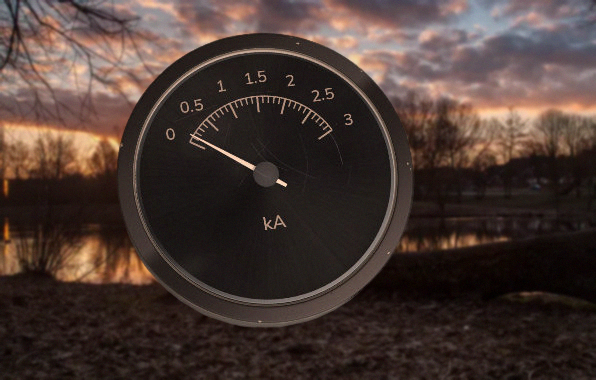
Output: 0.1 kA
